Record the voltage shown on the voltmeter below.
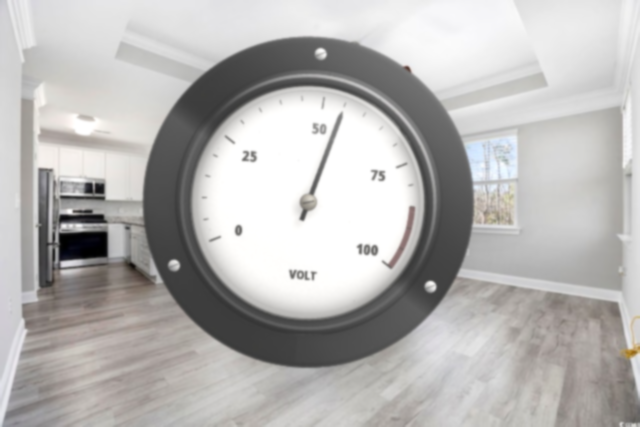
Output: 55 V
